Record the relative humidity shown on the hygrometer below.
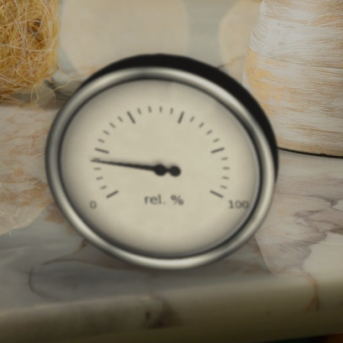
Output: 16 %
